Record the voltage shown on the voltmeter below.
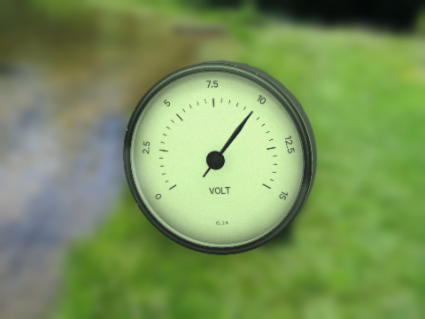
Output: 10 V
